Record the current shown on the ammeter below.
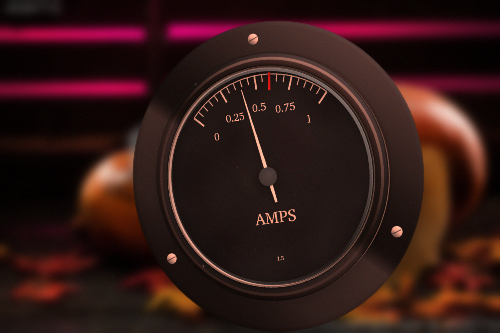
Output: 0.4 A
